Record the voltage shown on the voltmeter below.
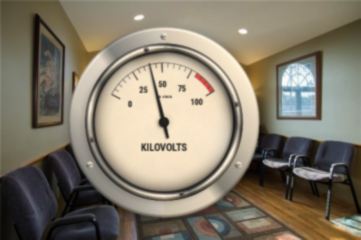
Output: 40 kV
